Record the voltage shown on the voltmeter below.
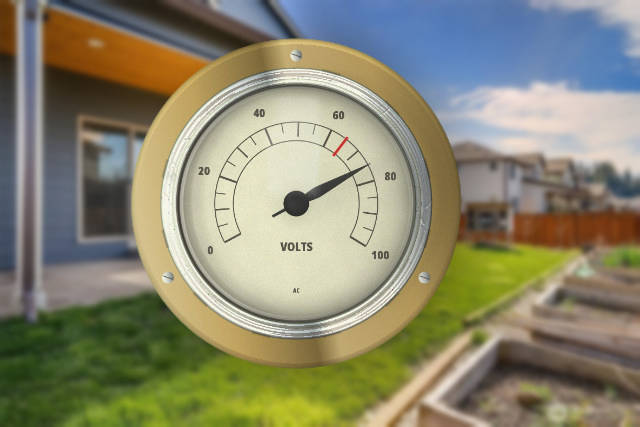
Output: 75 V
